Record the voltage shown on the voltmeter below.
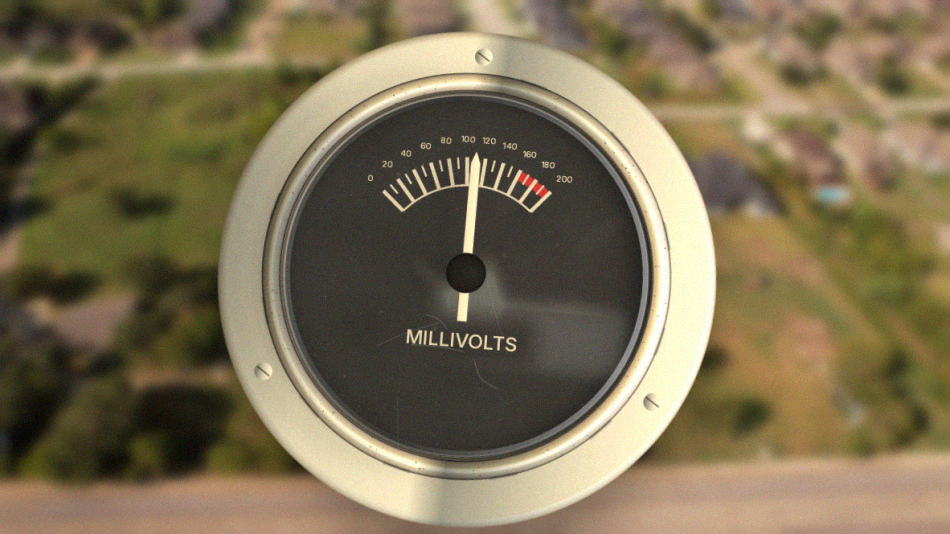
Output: 110 mV
